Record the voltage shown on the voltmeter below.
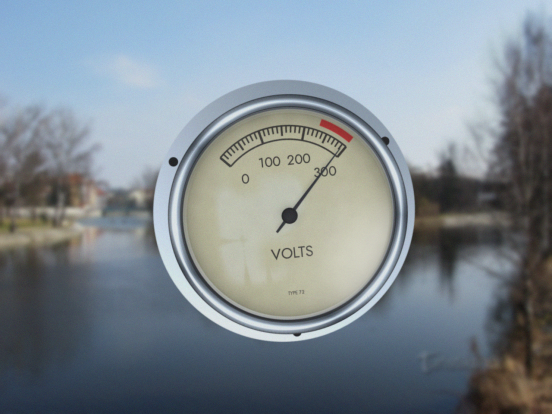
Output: 290 V
